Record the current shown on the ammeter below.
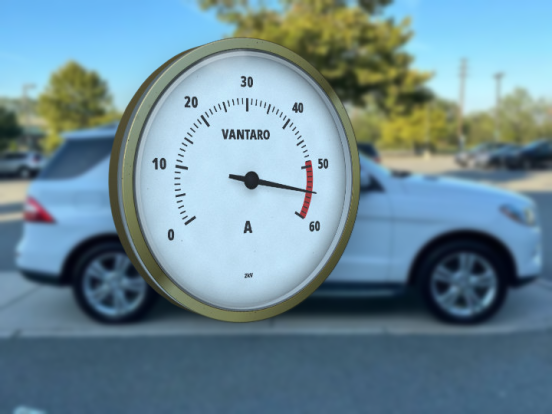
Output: 55 A
